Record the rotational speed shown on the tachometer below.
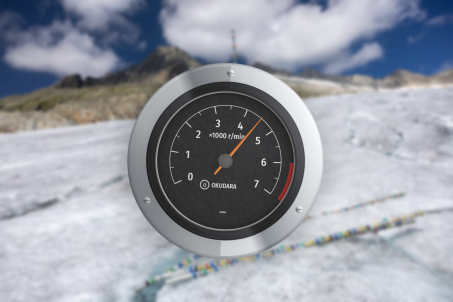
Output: 4500 rpm
